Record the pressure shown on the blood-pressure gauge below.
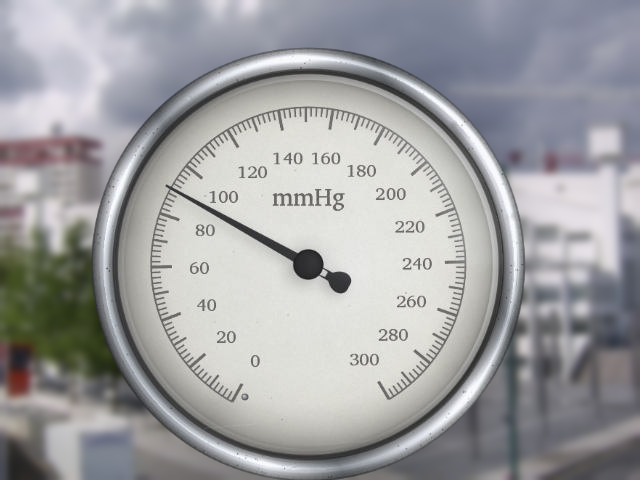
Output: 90 mmHg
